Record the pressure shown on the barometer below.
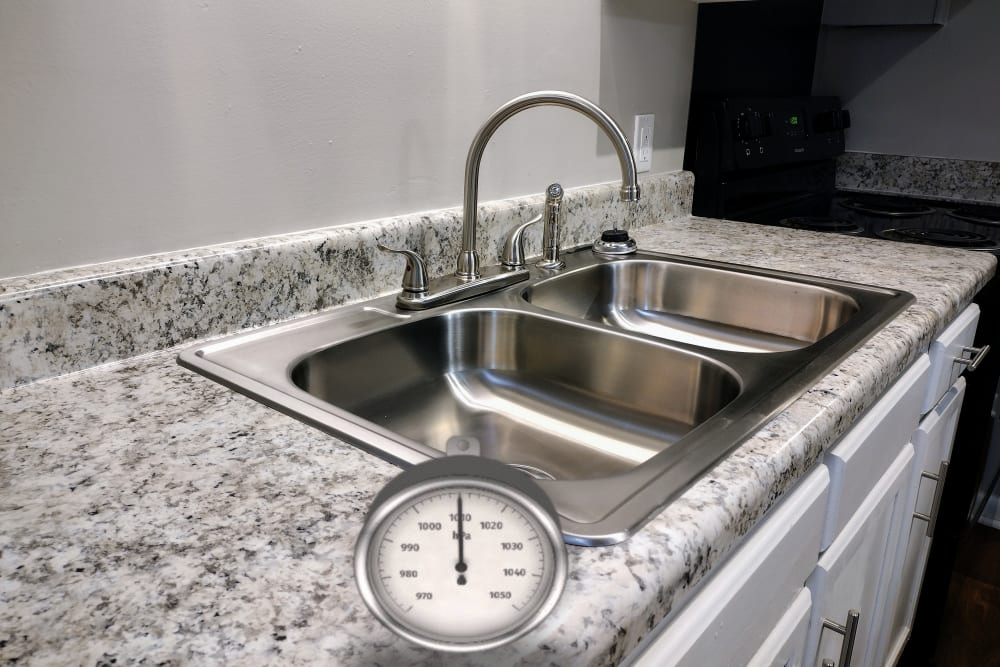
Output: 1010 hPa
